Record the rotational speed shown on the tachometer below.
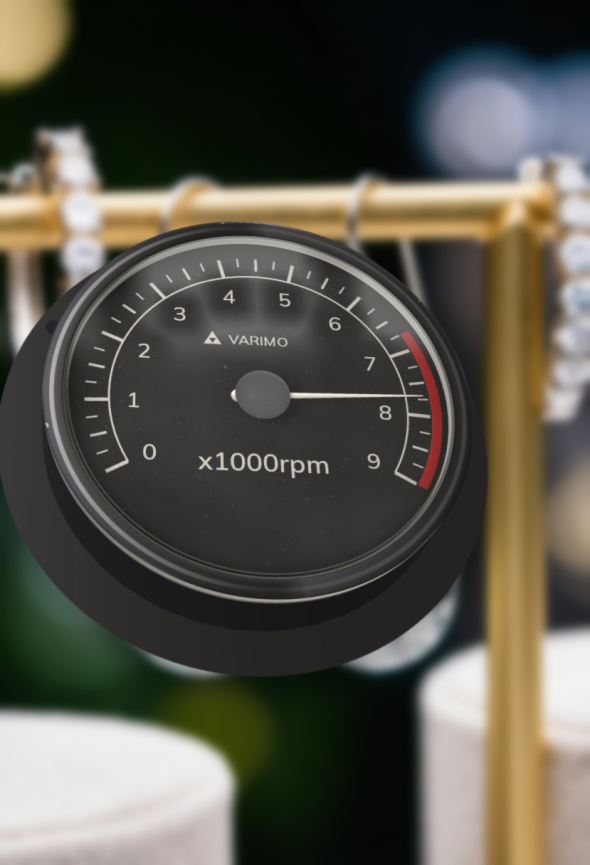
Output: 7750 rpm
